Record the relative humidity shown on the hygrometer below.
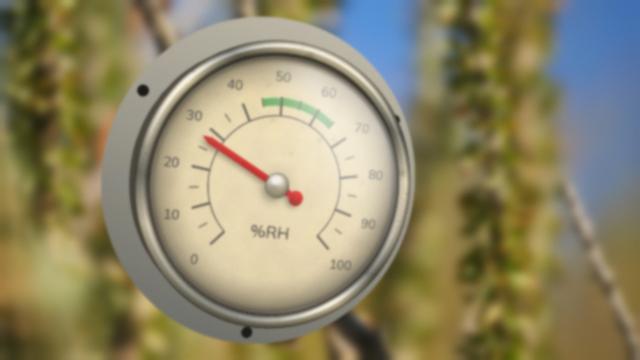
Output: 27.5 %
